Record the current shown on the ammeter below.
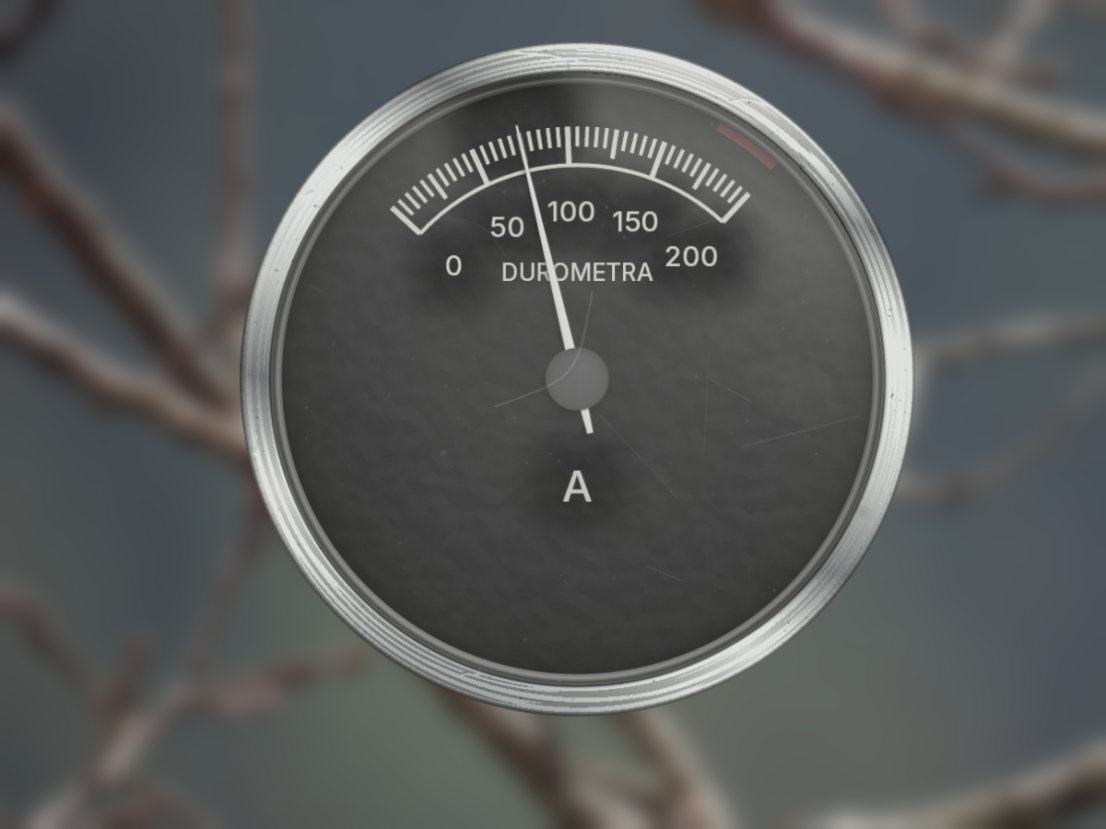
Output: 75 A
